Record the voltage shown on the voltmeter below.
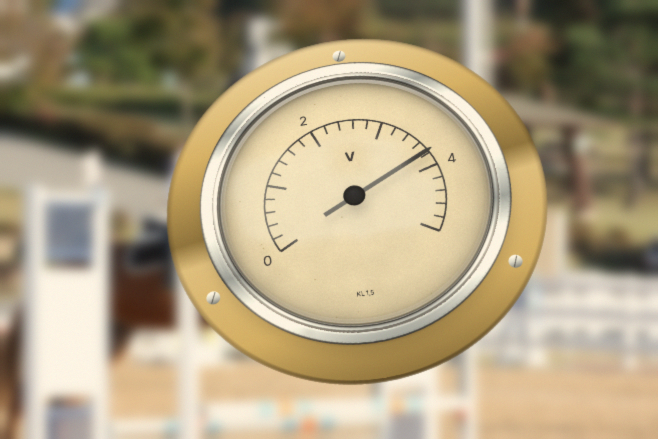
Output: 3.8 V
